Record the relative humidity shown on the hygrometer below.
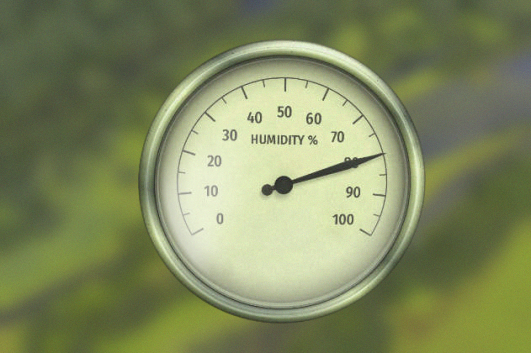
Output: 80 %
